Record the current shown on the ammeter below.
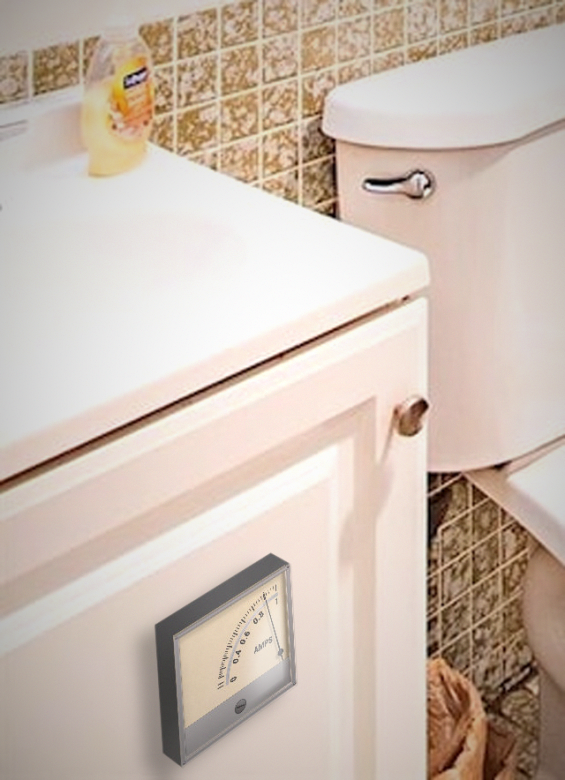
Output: 0.9 A
